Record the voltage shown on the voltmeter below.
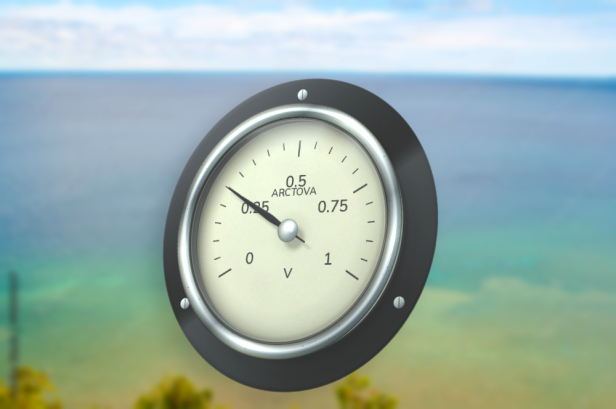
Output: 0.25 V
